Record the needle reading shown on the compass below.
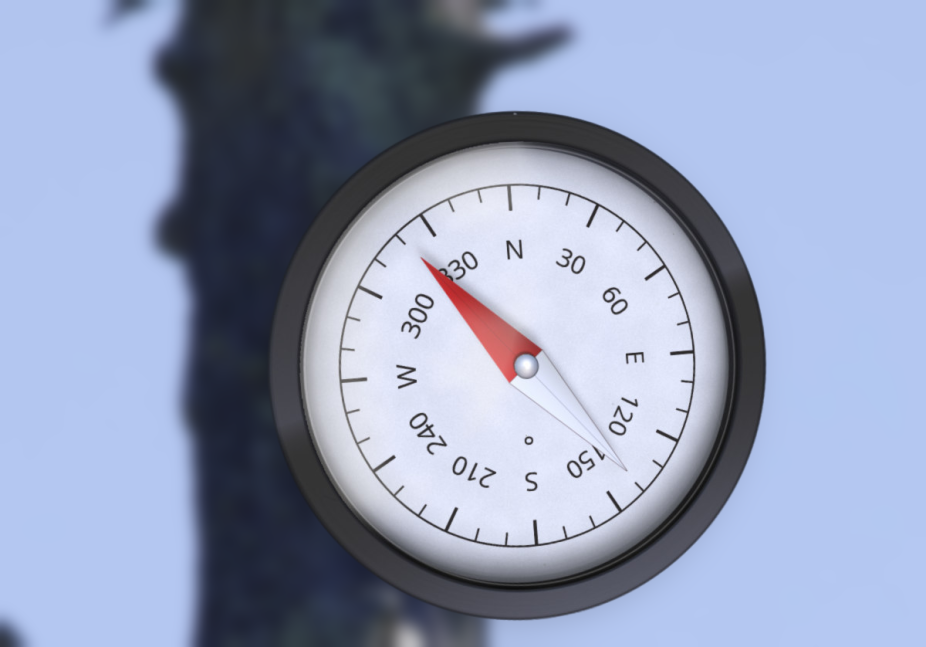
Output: 320 °
